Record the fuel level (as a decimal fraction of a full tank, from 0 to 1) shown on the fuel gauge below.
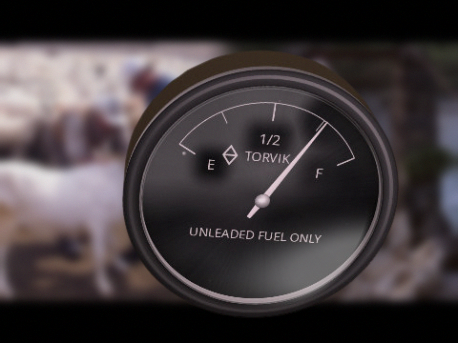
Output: 0.75
